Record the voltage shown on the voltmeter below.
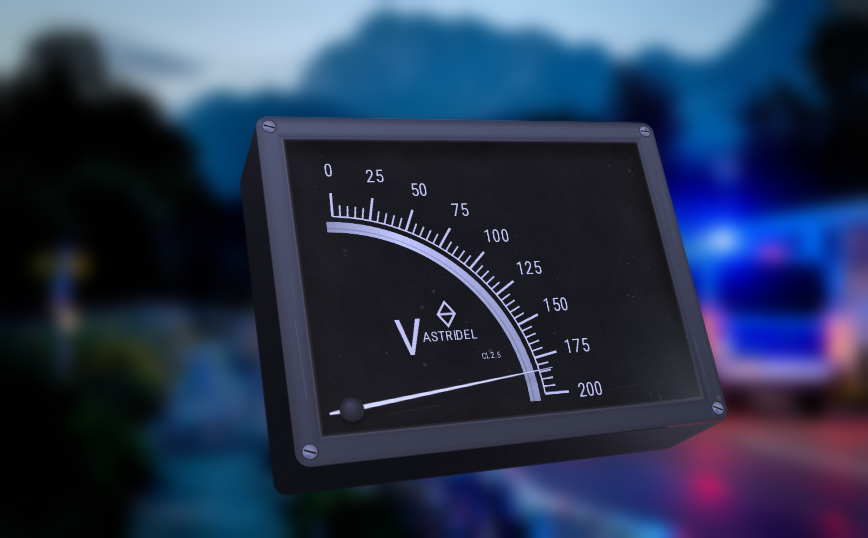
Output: 185 V
